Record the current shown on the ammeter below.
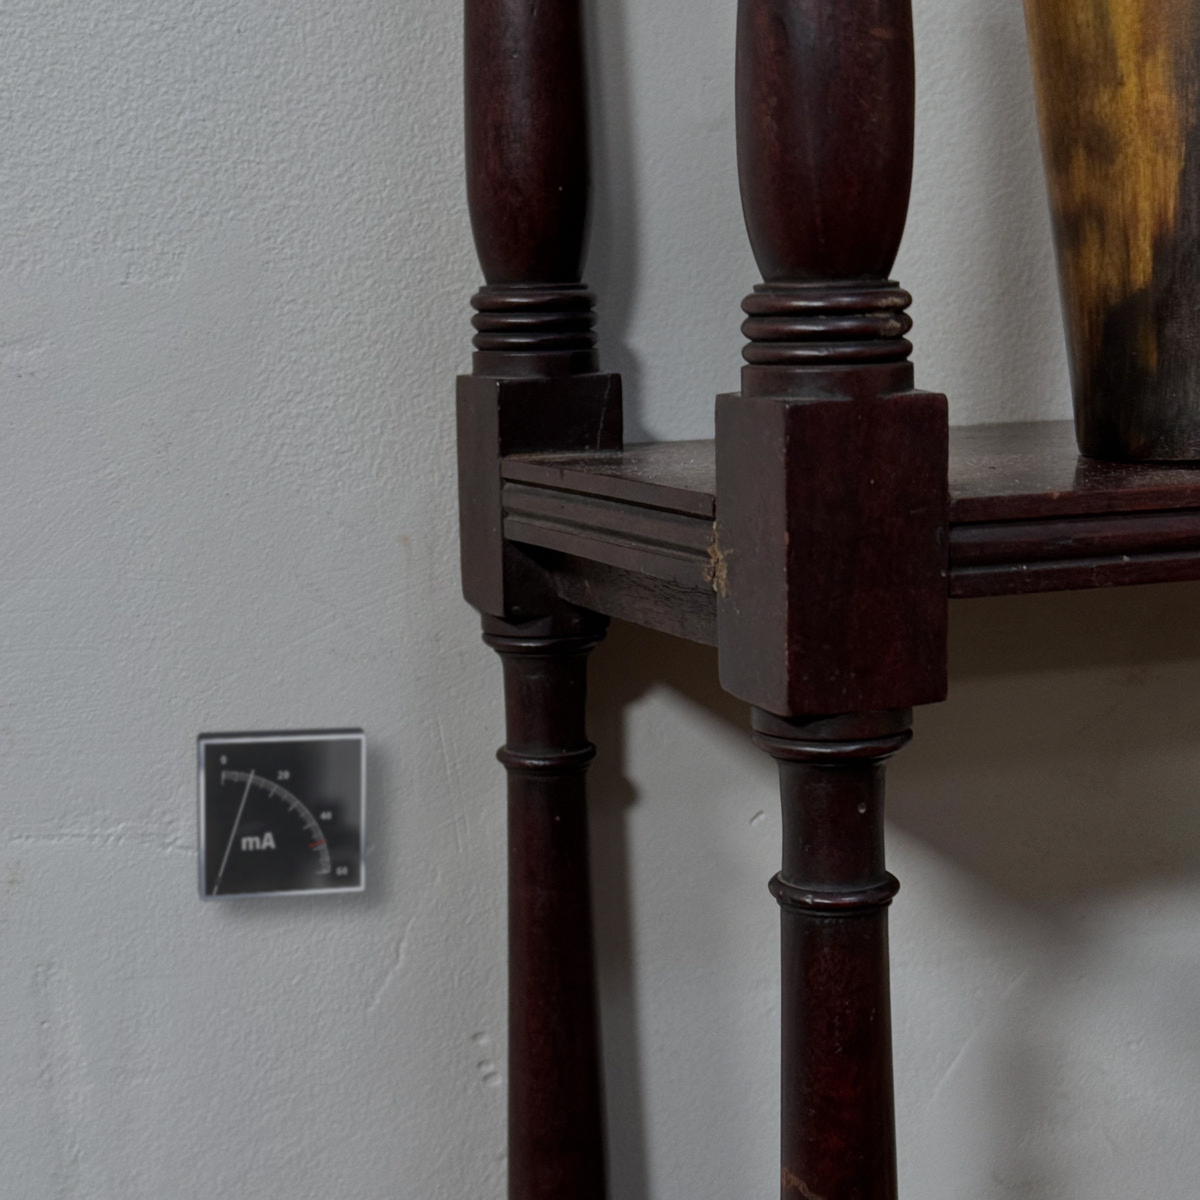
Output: 10 mA
